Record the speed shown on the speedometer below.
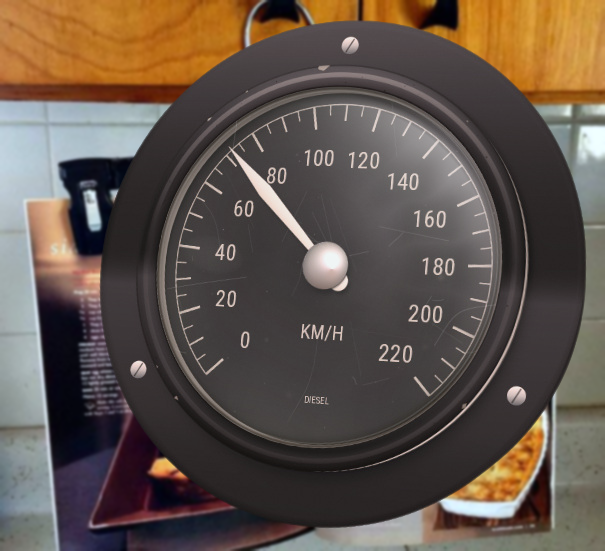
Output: 72.5 km/h
